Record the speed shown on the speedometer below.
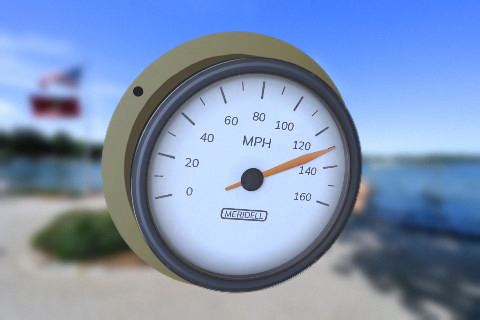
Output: 130 mph
